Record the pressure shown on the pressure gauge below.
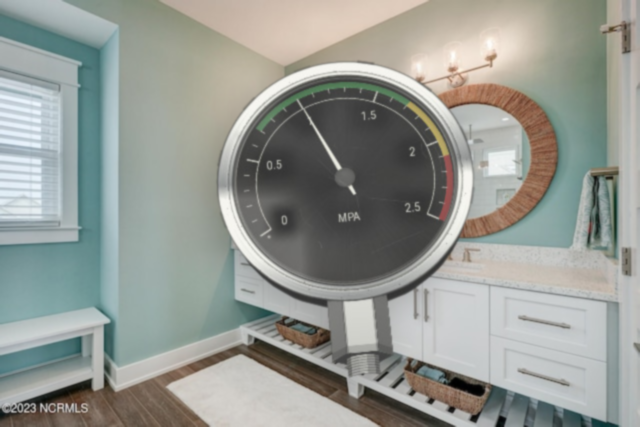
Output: 1 MPa
